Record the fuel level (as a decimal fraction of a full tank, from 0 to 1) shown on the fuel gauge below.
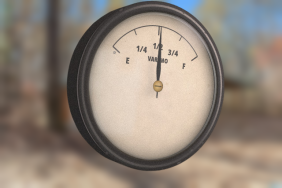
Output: 0.5
